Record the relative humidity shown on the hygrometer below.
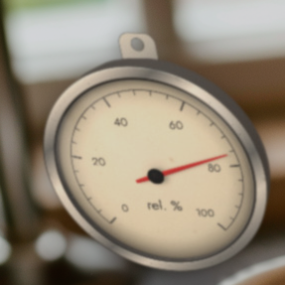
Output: 76 %
